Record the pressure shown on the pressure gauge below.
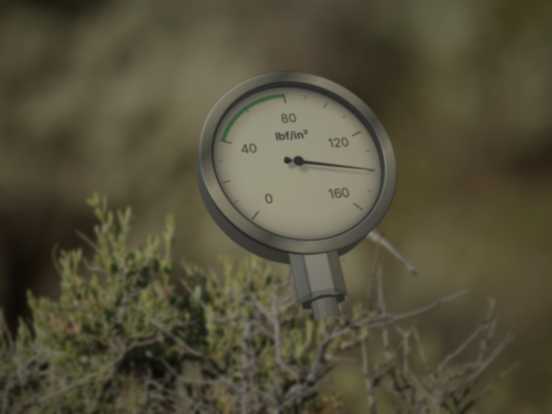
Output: 140 psi
